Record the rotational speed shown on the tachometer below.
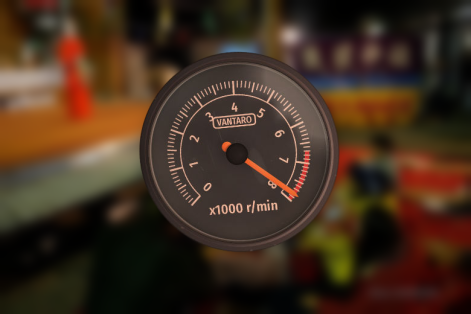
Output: 7800 rpm
